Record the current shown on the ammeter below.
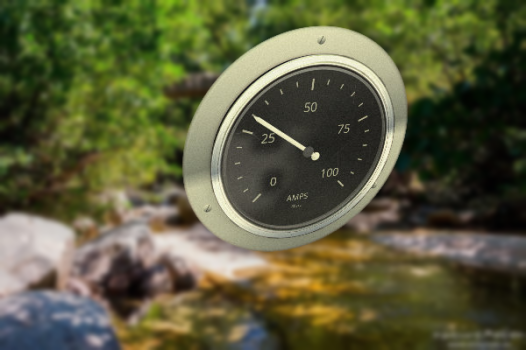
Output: 30 A
